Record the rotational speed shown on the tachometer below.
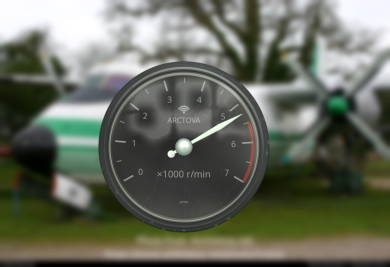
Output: 5250 rpm
